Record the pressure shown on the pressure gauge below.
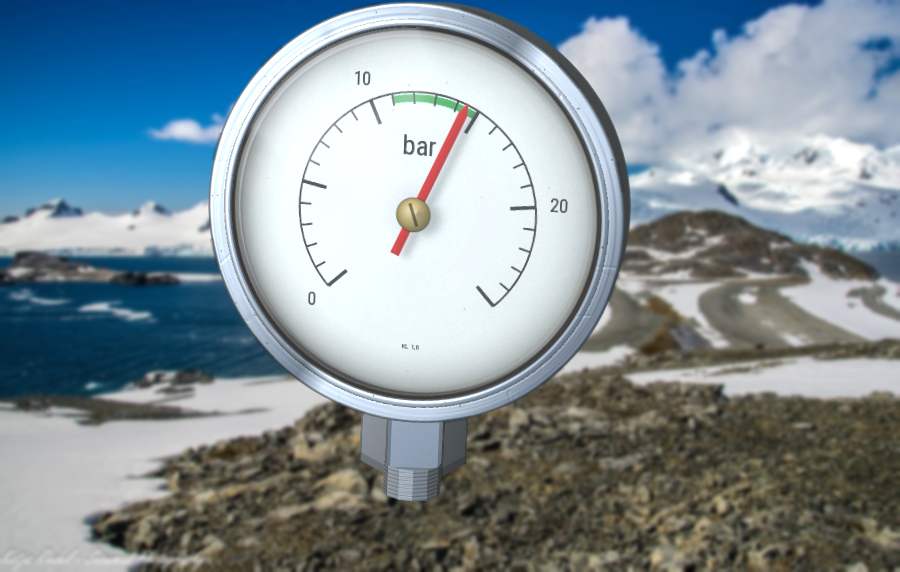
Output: 14.5 bar
